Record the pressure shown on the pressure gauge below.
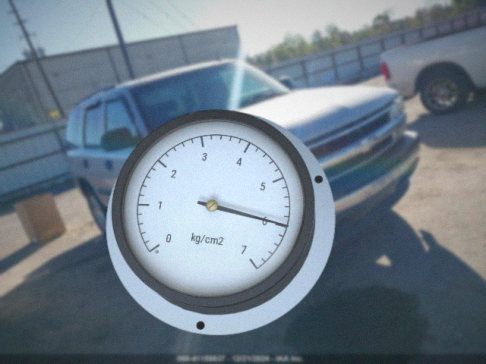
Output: 6 kg/cm²
